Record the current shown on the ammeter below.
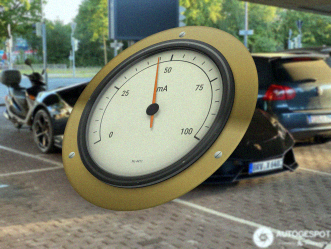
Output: 45 mA
